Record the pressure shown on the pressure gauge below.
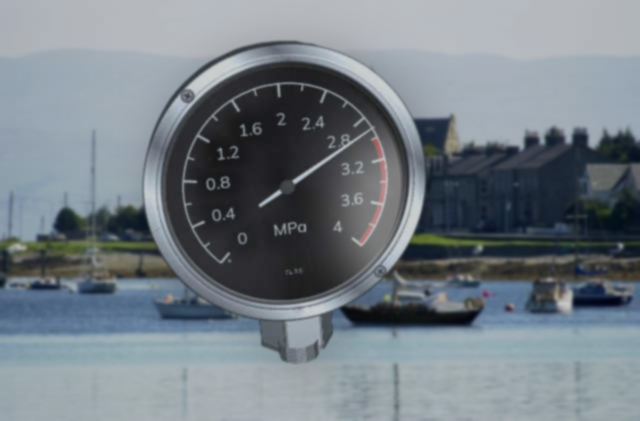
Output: 2.9 MPa
